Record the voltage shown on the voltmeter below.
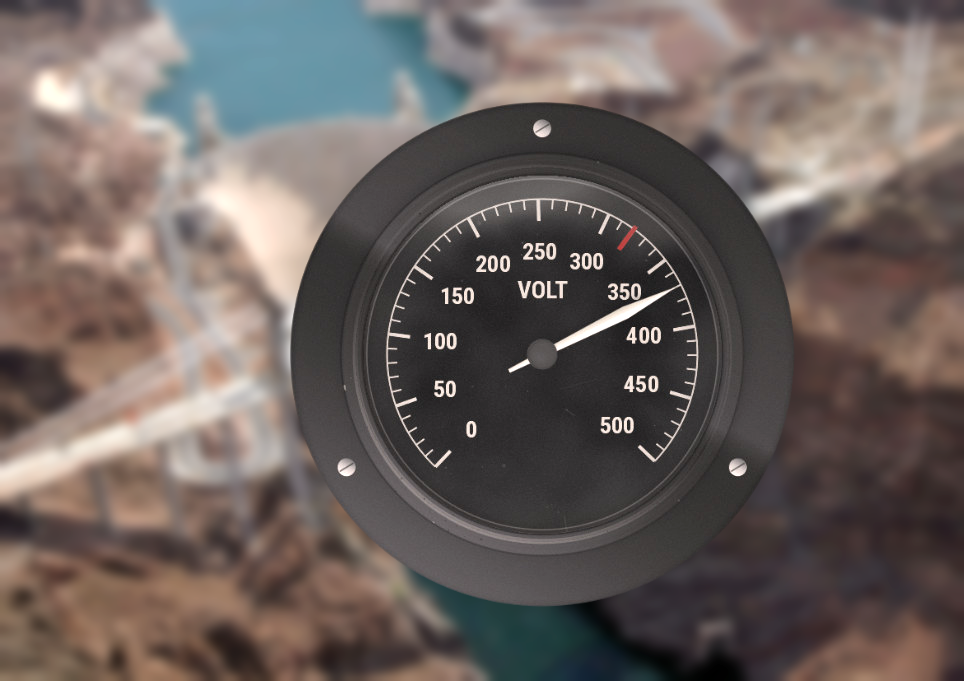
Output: 370 V
